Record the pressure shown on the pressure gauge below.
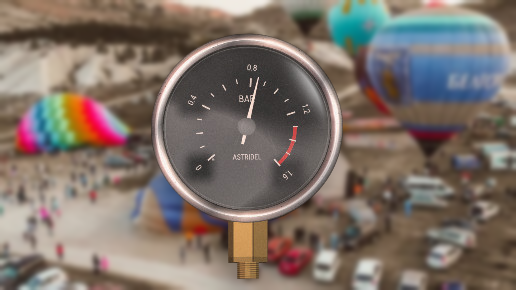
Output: 0.85 bar
